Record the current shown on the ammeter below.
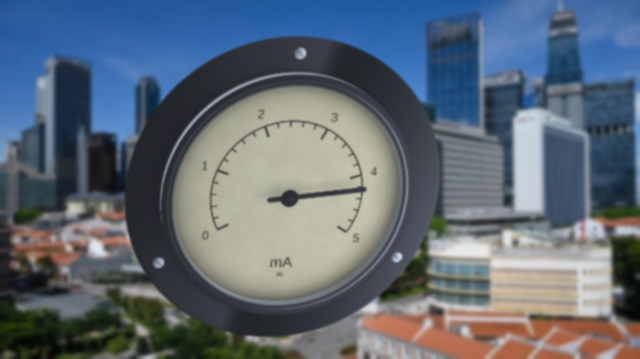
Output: 4.2 mA
